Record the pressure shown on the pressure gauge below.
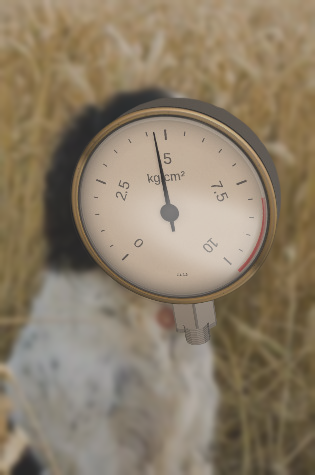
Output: 4.75 kg/cm²
